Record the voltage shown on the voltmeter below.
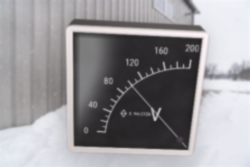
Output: 100 V
